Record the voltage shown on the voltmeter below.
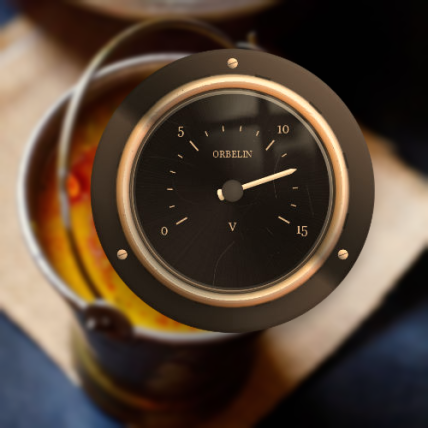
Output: 12 V
